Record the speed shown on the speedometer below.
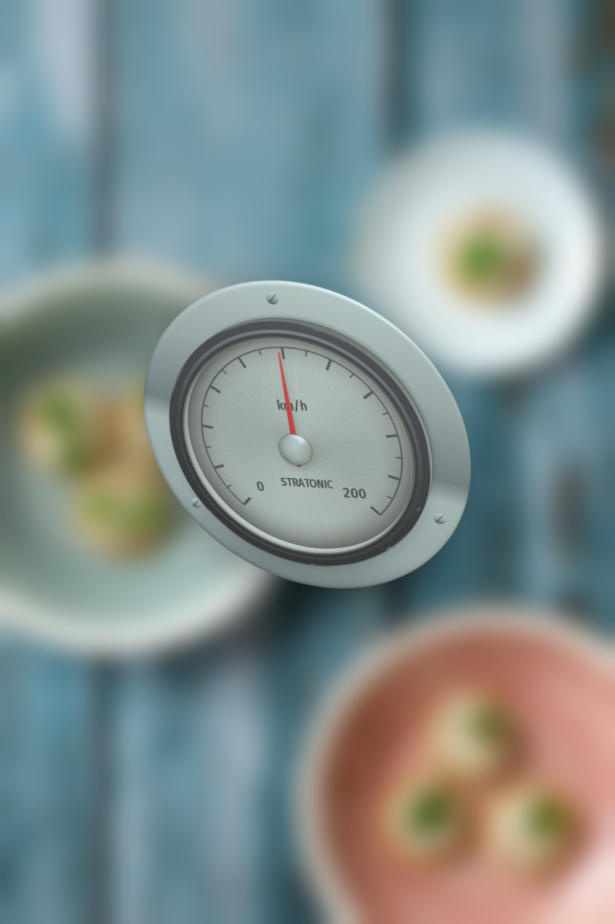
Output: 100 km/h
